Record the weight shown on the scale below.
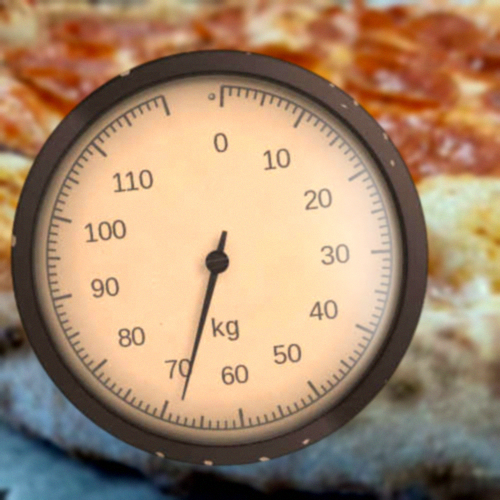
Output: 68 kg
